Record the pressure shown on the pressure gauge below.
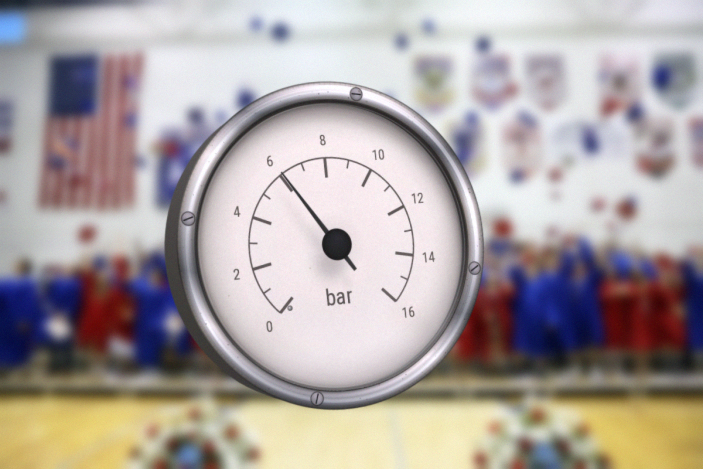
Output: 6 bar
